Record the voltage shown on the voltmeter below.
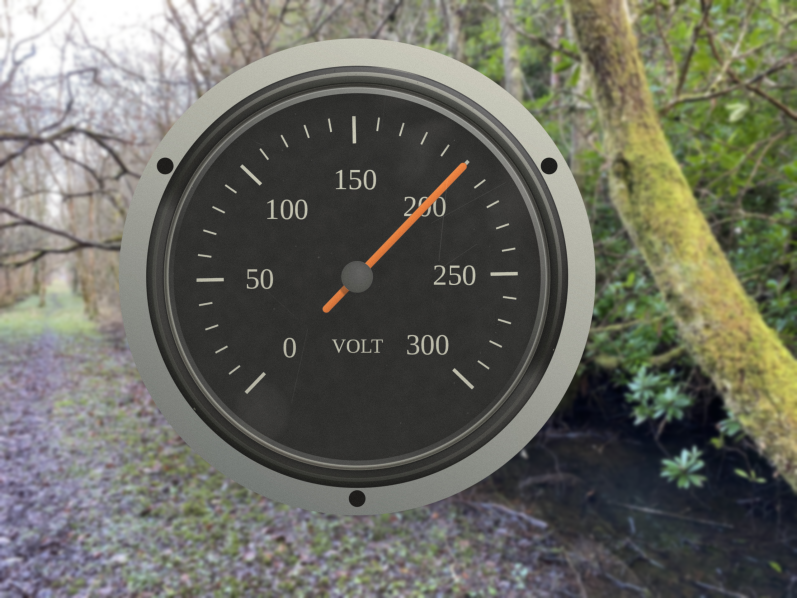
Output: 200 V
